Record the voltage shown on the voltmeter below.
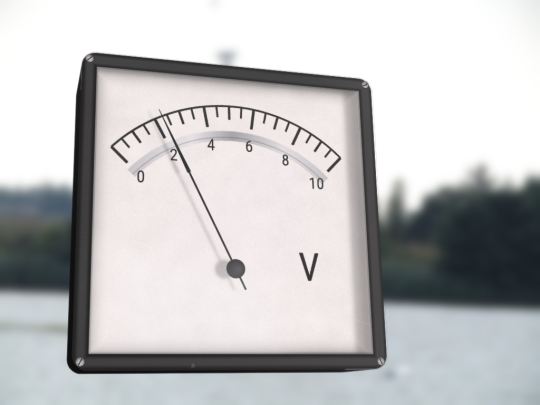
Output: 2.25 V
